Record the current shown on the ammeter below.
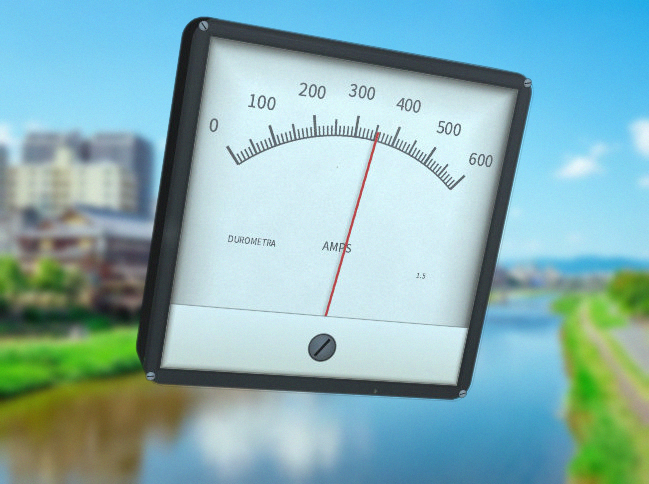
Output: 350 A
